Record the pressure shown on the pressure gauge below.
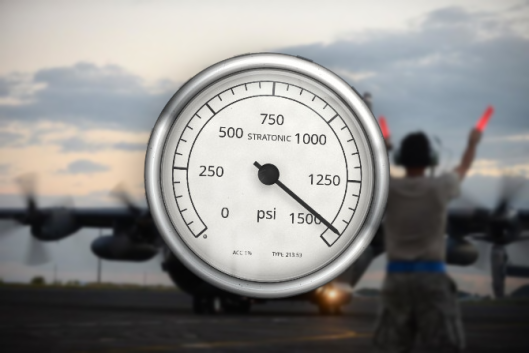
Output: 1450 psi
